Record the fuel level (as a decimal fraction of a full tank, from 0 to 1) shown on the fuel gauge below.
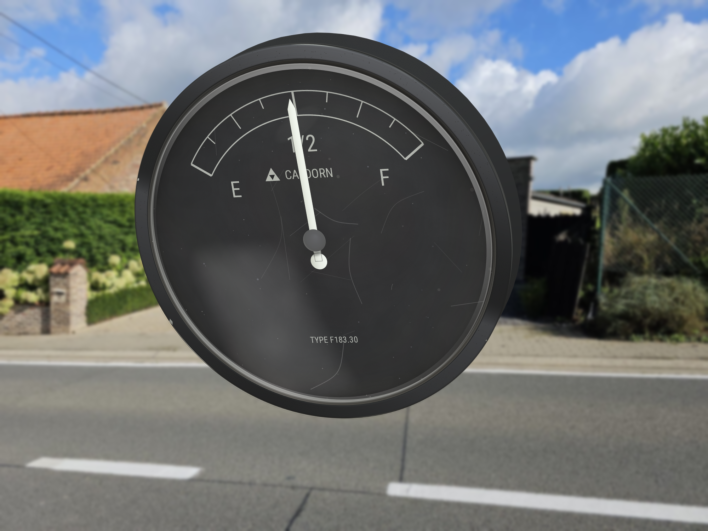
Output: 0.5
